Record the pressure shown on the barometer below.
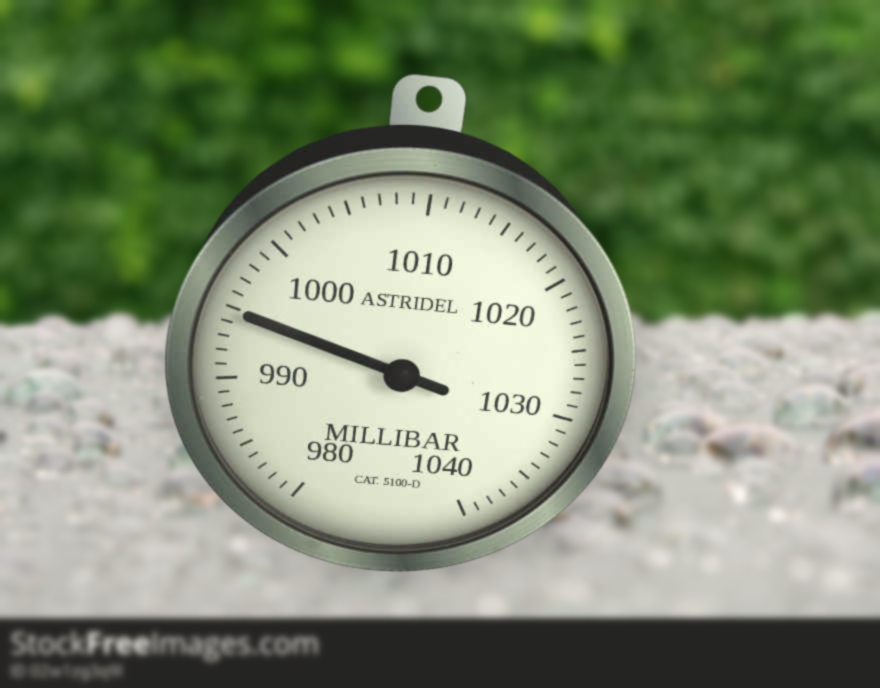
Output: 995 mbar
